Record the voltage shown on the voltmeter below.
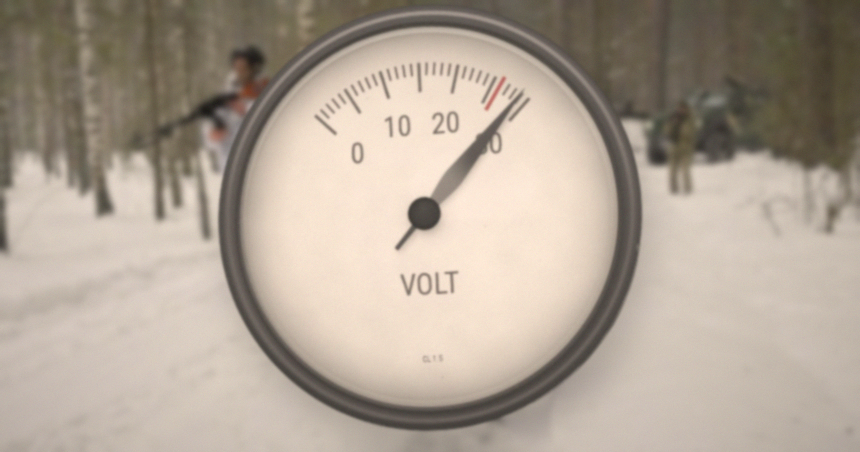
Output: 29 V
